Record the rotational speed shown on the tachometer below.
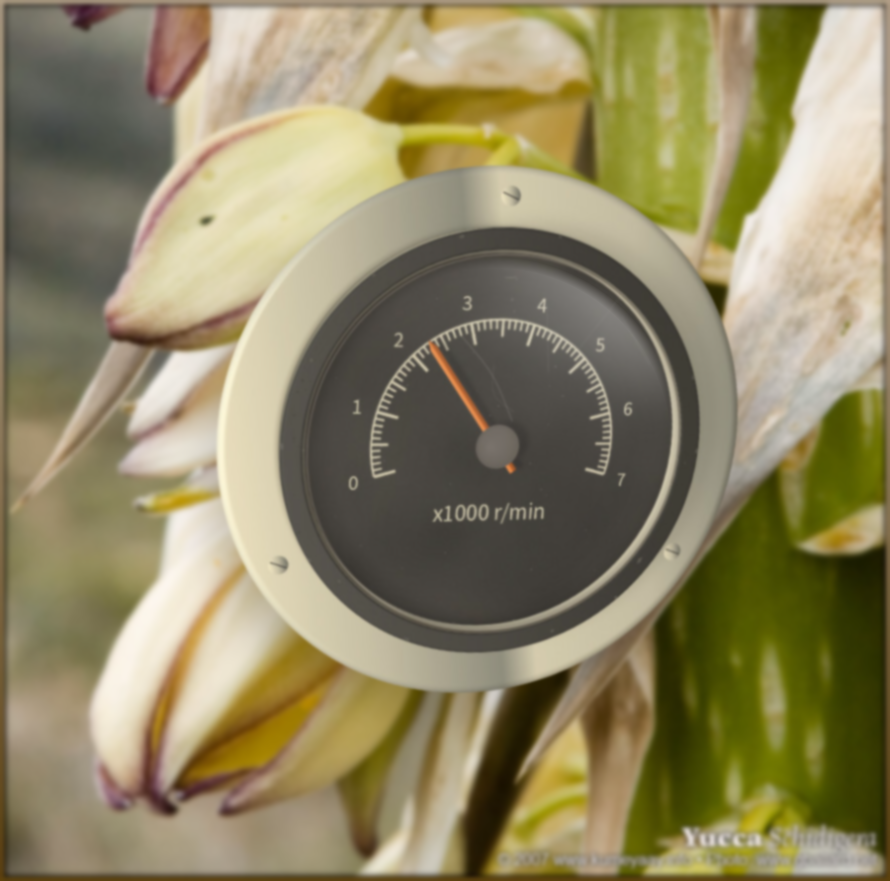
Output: 2300 rpm
